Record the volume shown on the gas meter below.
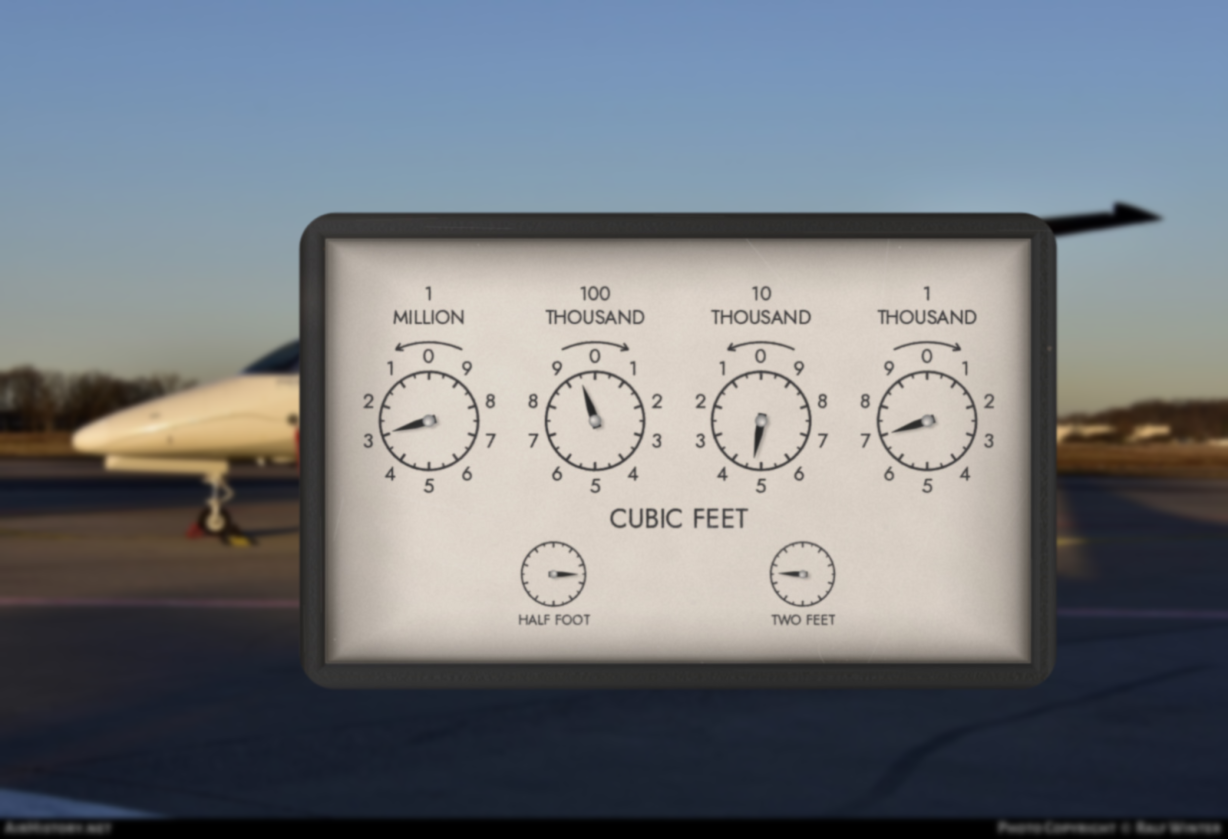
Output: 294700 ft³
